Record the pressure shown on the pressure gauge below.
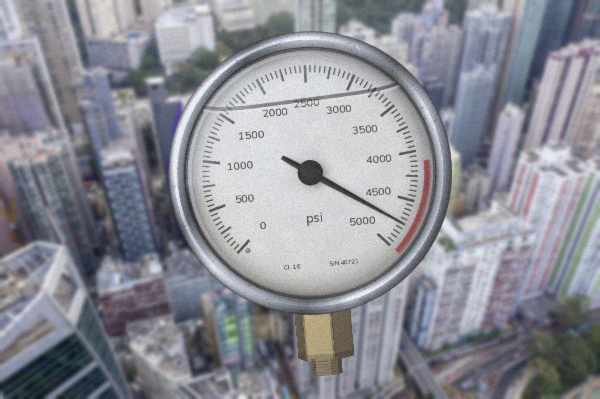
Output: 4750 psi
